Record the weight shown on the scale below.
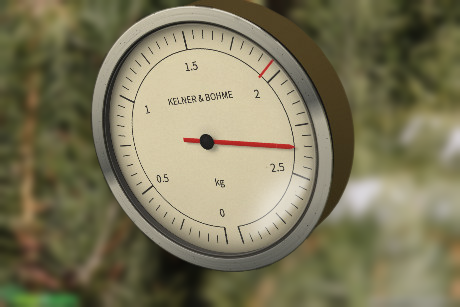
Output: 2.35 kg
